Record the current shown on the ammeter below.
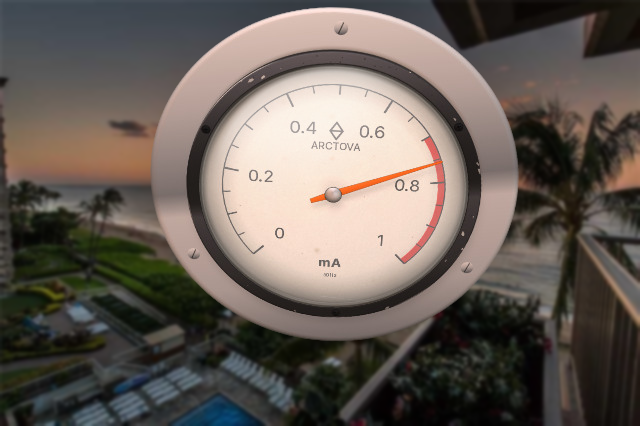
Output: 0.75 mA
